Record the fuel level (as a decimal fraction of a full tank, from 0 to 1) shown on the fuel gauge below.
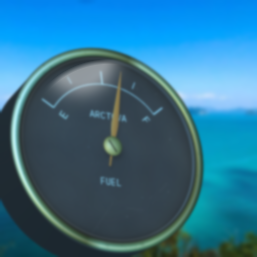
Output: 0.625
